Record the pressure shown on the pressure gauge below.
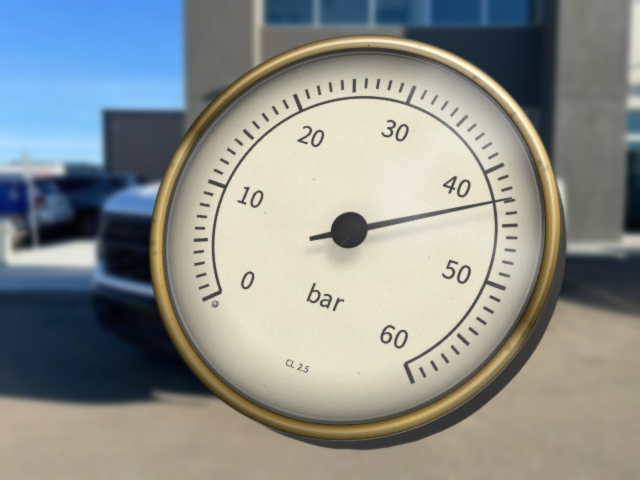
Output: 43 bar
